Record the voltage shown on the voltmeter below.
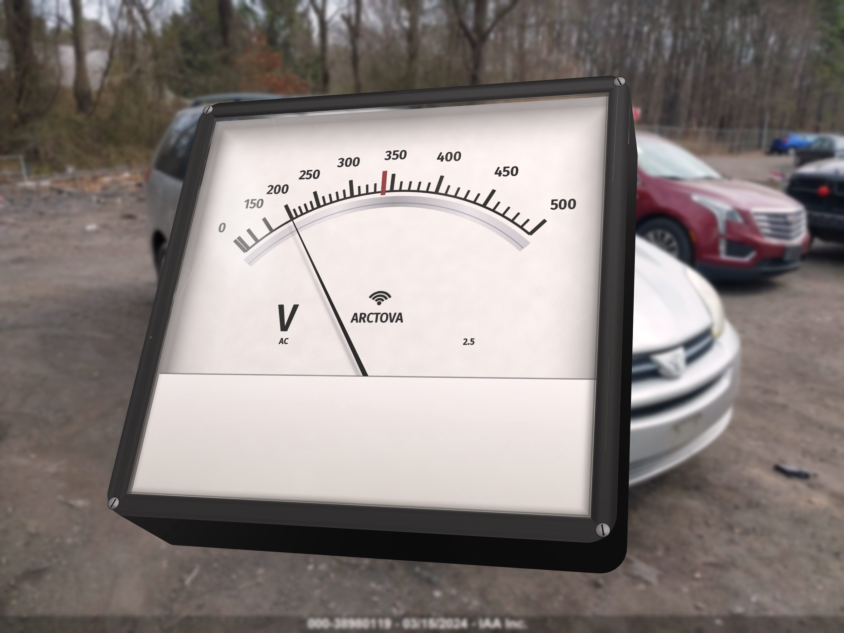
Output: 200 V
